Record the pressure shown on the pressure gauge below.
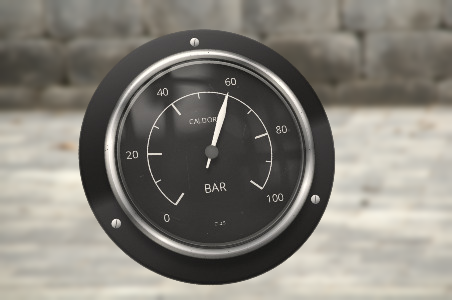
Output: 60 bar
